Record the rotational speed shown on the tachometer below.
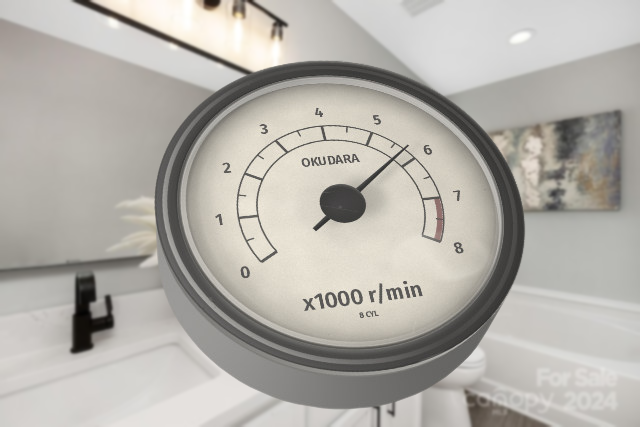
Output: 5750 rpm
